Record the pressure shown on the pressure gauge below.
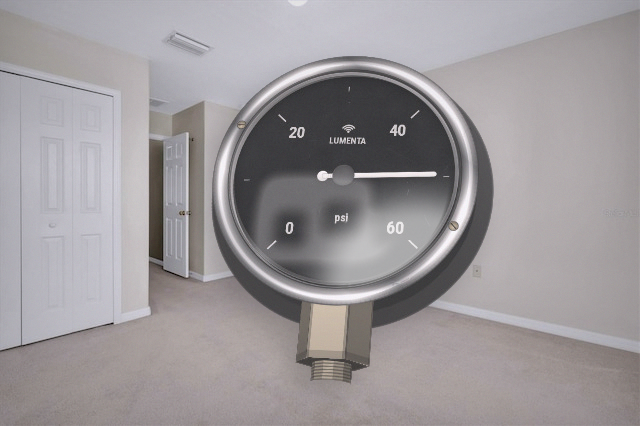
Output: 50 psi
